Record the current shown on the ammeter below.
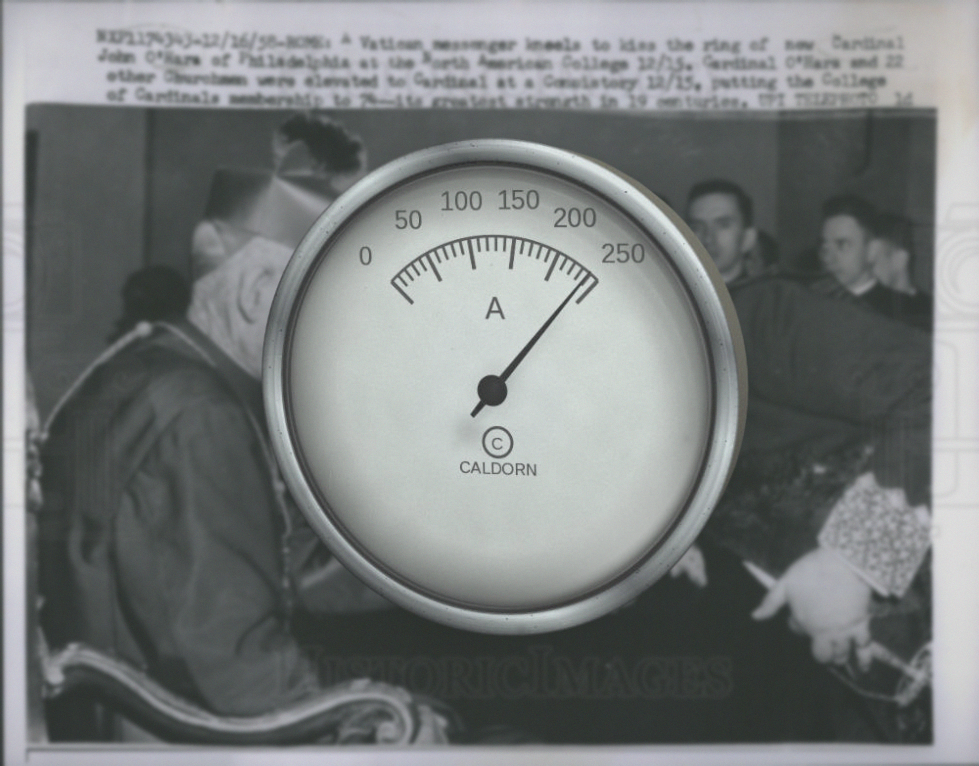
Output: 240 A
